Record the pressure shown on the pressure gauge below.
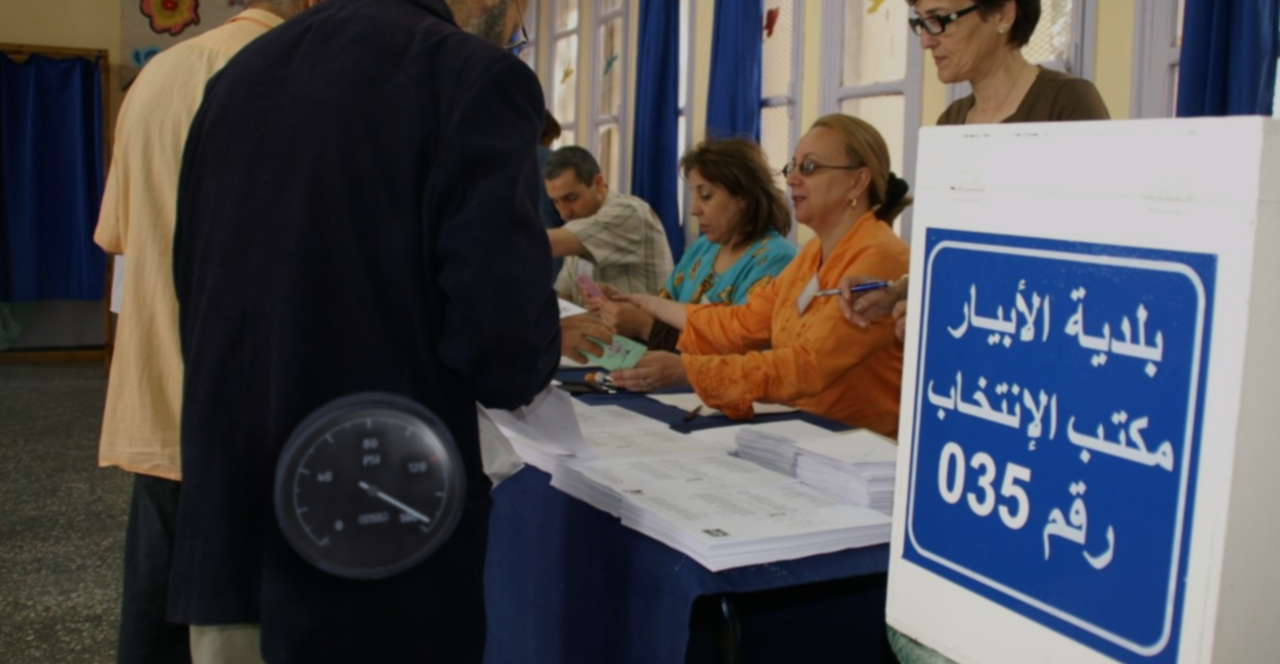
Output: 155 psi
